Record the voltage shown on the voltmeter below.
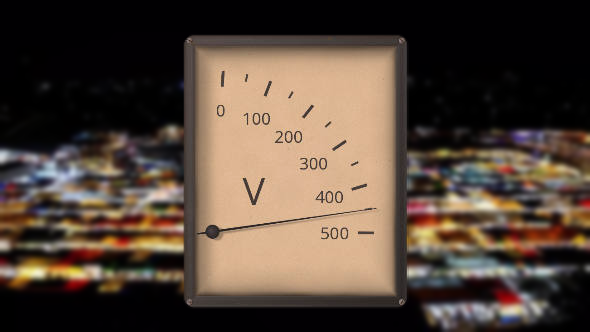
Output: 450 V
